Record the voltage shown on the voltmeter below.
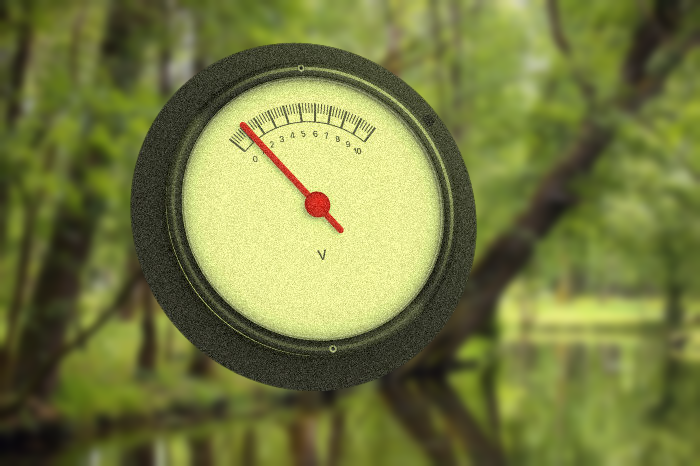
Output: 1 V
